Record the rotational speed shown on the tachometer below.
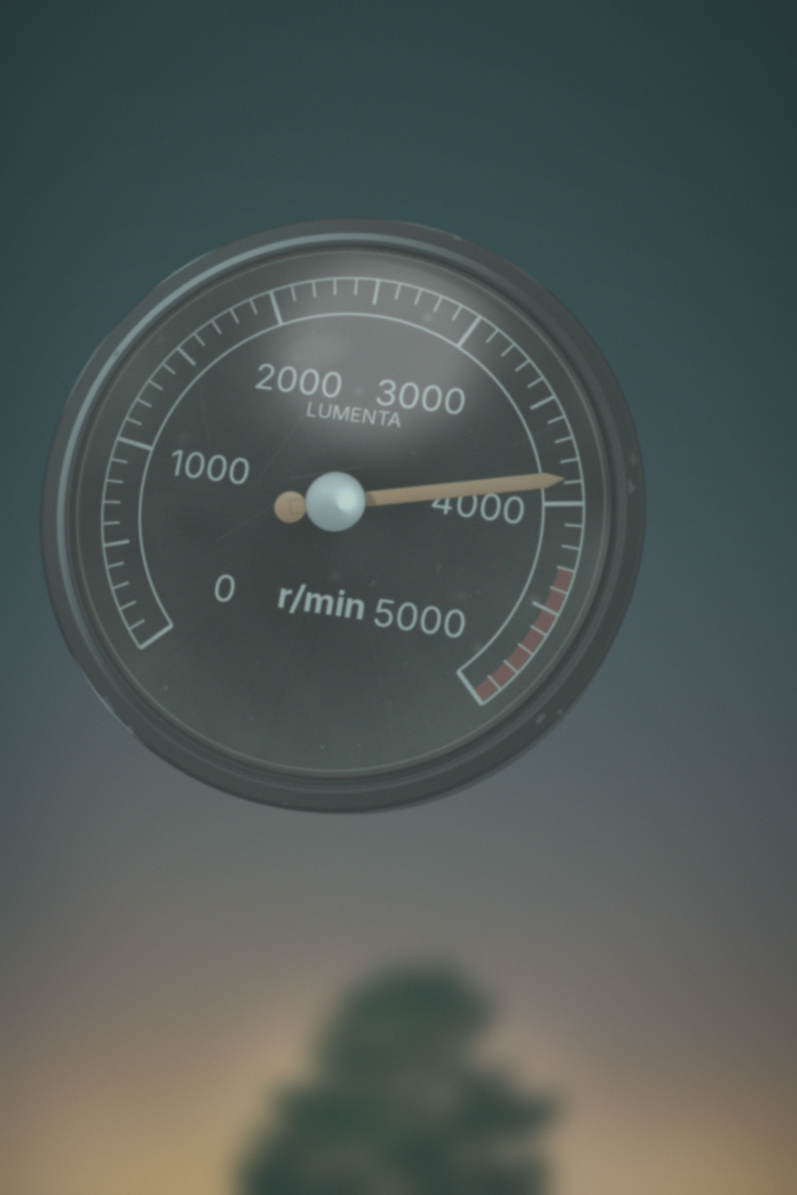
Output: 3900 rpm
